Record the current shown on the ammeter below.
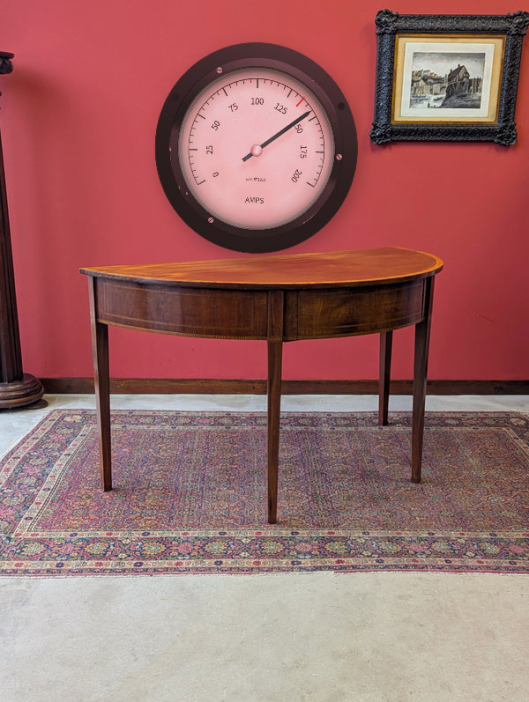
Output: 145 A
